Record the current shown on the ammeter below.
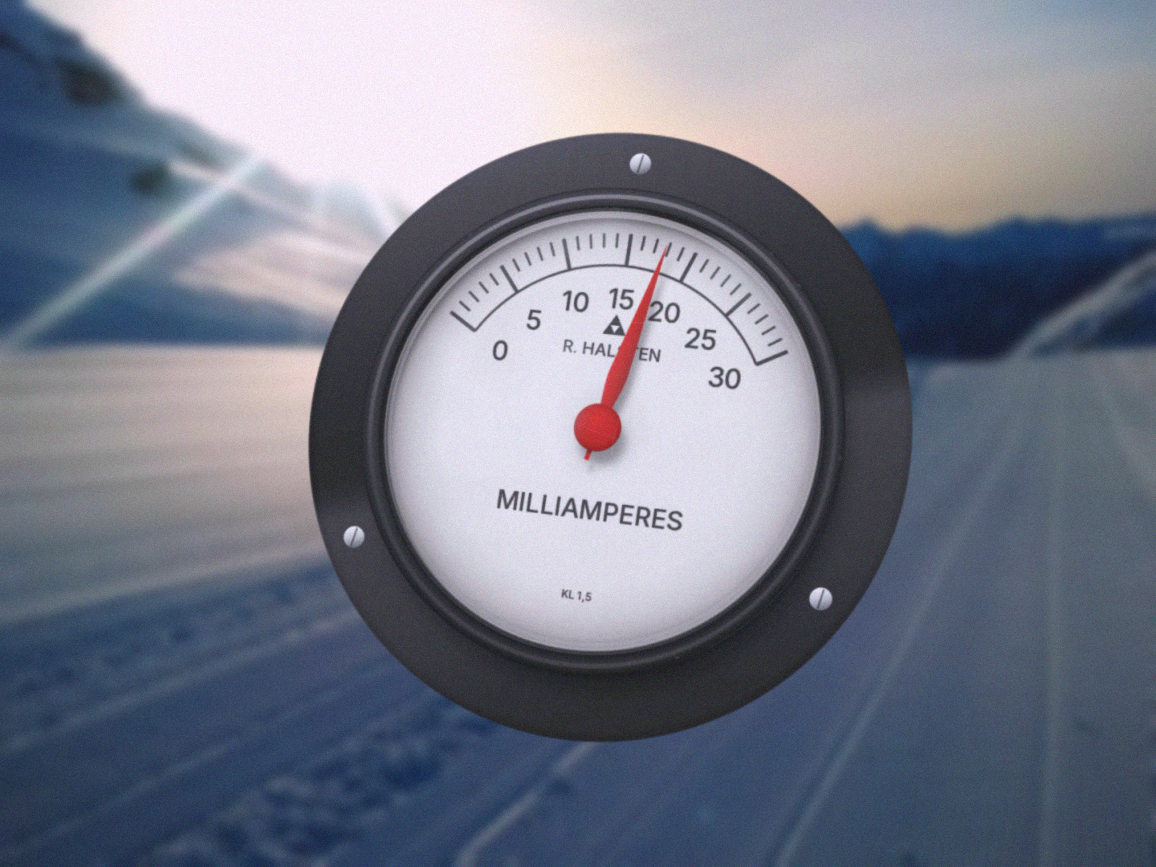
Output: 18 mA
